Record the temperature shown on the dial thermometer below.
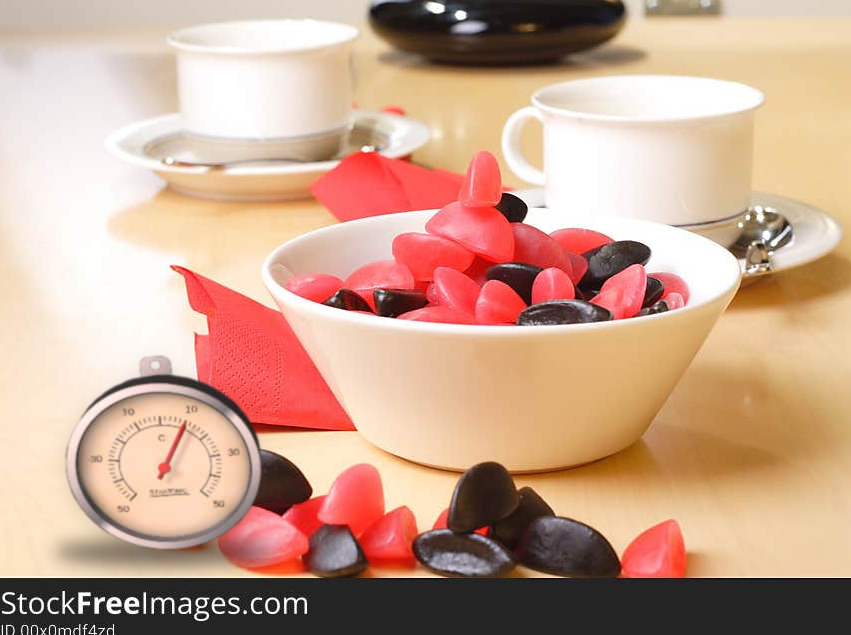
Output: 10 °C
